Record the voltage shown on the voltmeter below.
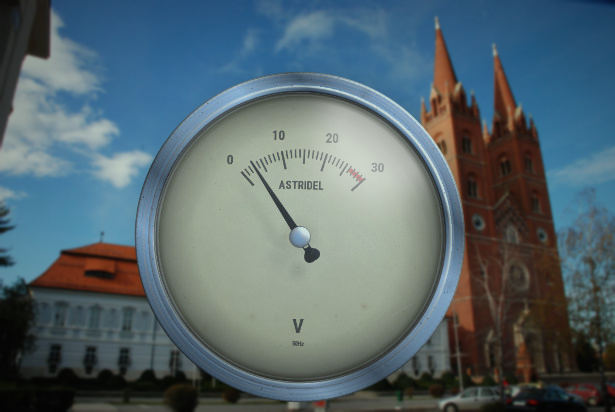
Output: 3 V
